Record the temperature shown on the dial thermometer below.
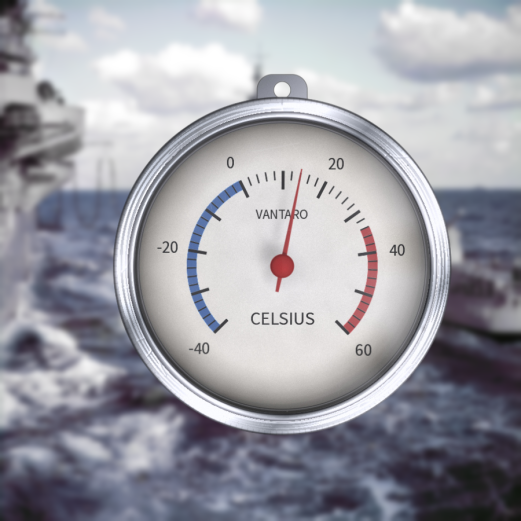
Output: 14 °C
